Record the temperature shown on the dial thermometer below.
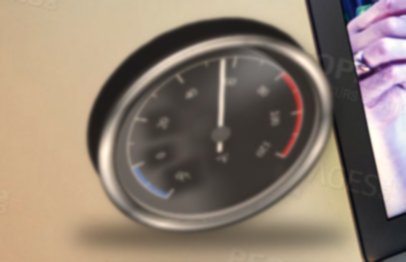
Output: 55 °F
